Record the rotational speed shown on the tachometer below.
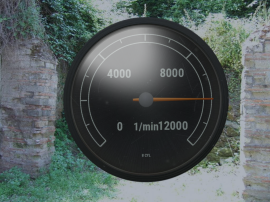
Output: 10000 rpm
